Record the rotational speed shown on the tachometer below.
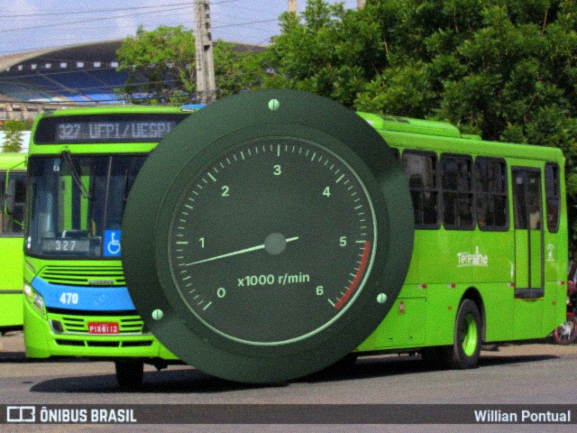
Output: 700 rpm
